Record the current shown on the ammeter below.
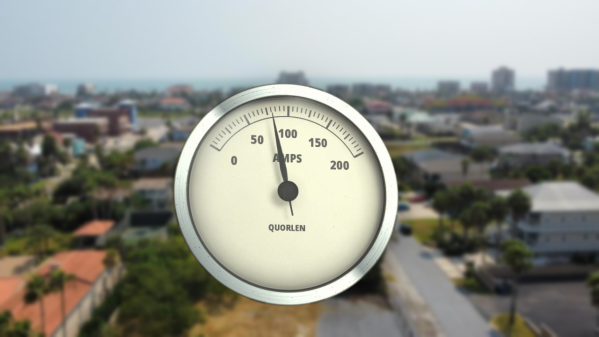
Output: 80 A
